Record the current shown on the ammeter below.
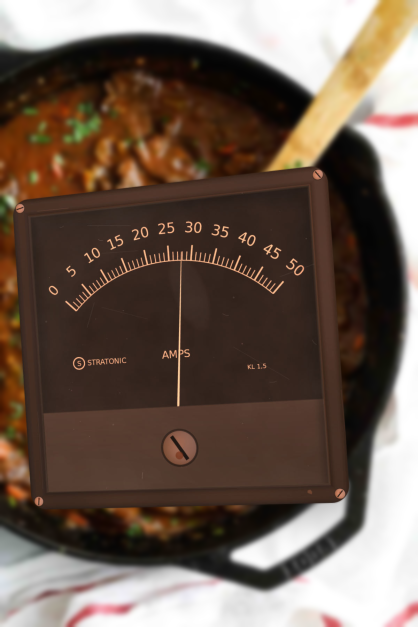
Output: 28 A
